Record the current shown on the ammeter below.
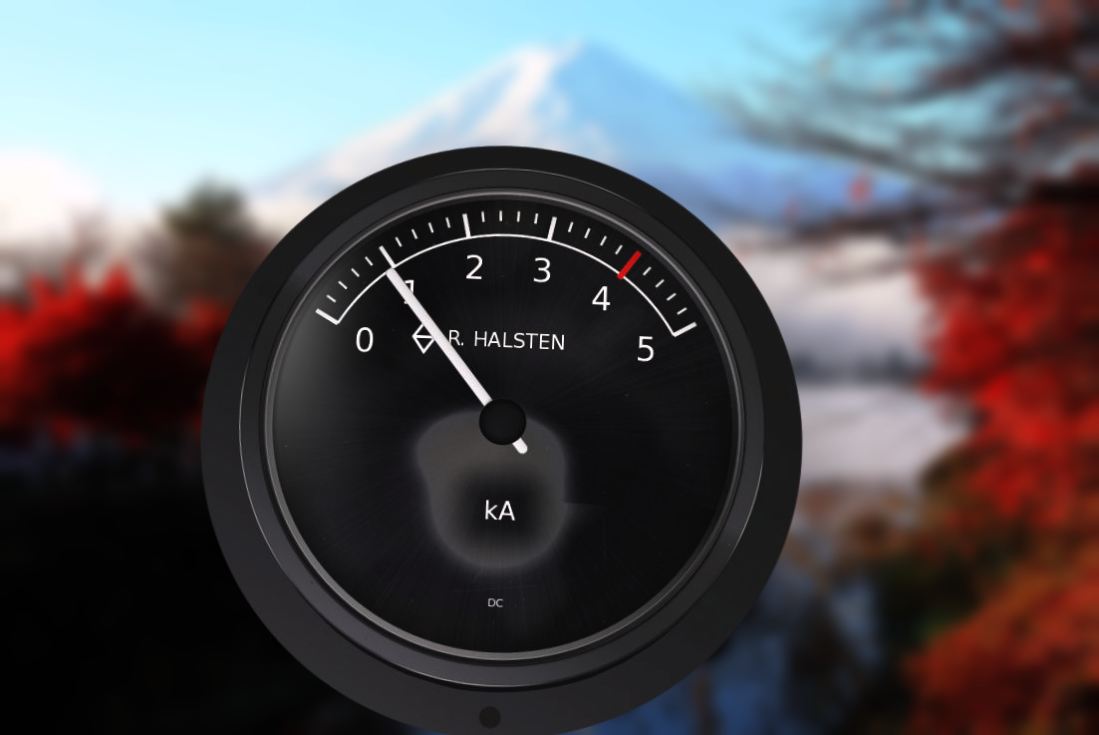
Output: 0.9 kA
